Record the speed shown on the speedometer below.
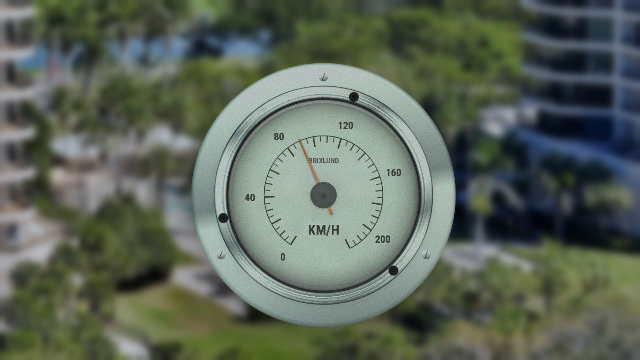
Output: 90 km/h
